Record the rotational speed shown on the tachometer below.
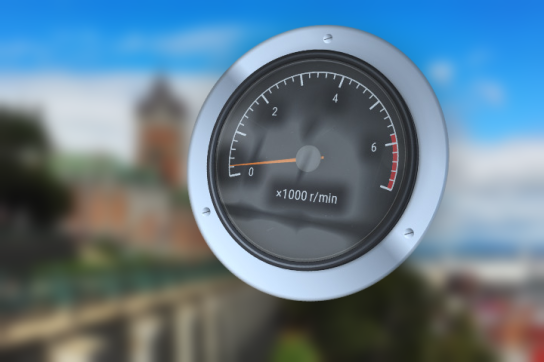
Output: 200 rpm
